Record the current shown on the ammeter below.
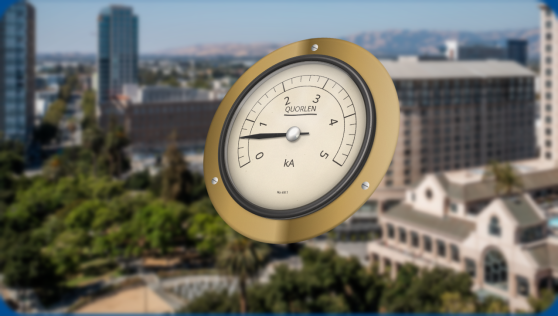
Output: 0.6 kA
